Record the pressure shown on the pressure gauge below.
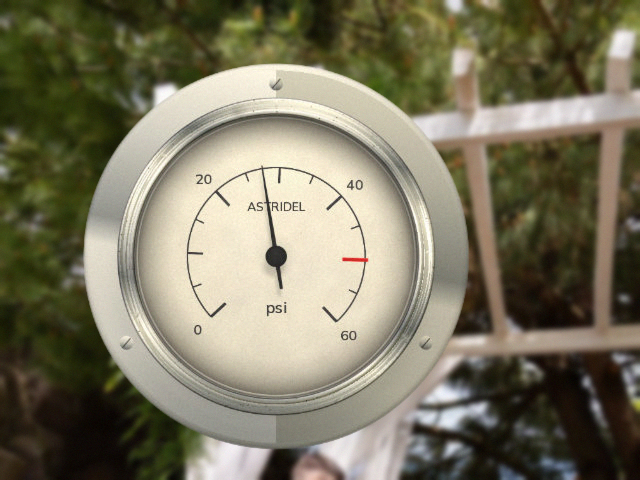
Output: 27.5 psi
